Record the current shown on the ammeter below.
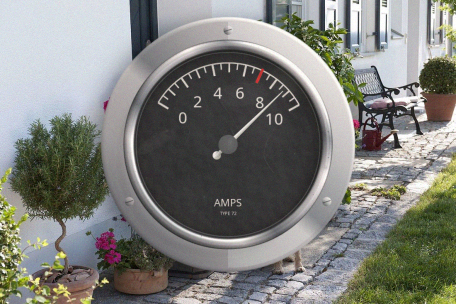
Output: 8.75 A
